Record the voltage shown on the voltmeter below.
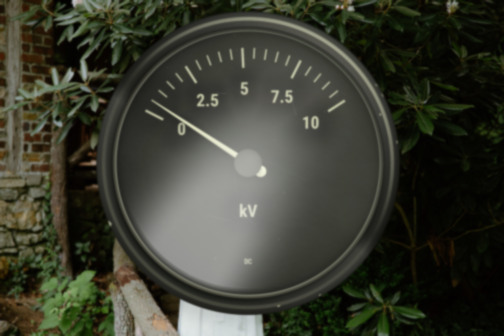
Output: 0.5 kV
